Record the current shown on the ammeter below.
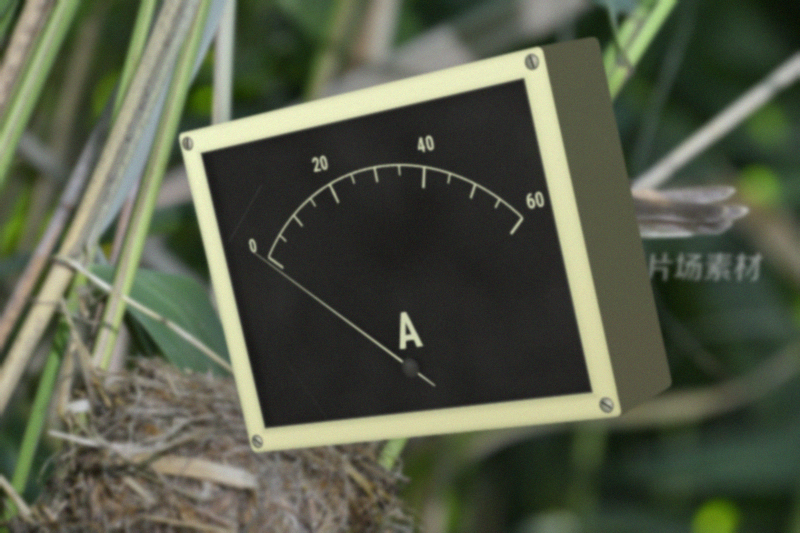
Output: 0 A
